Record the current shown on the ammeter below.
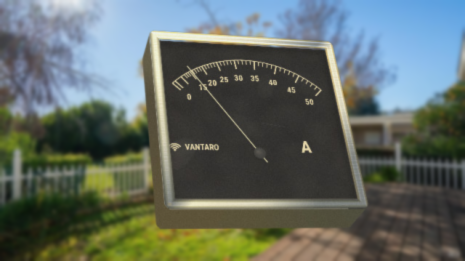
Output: 15 A
